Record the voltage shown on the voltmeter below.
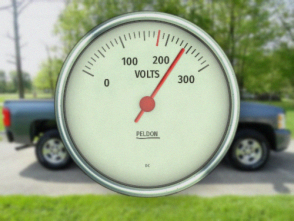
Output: 240 V
